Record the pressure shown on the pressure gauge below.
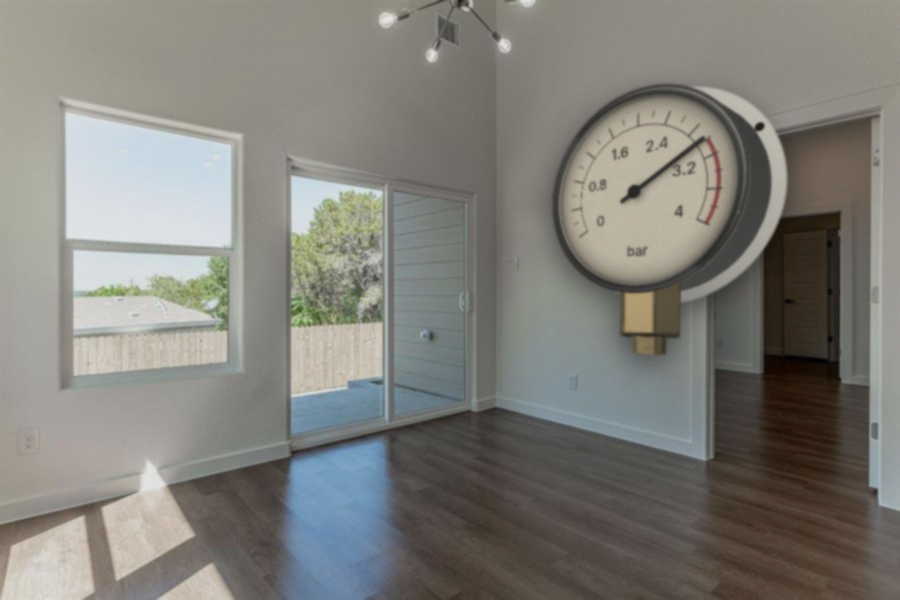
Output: 3 bar
